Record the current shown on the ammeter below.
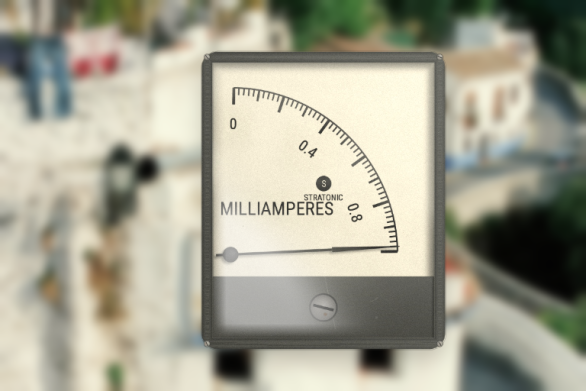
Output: 0.98 mA
